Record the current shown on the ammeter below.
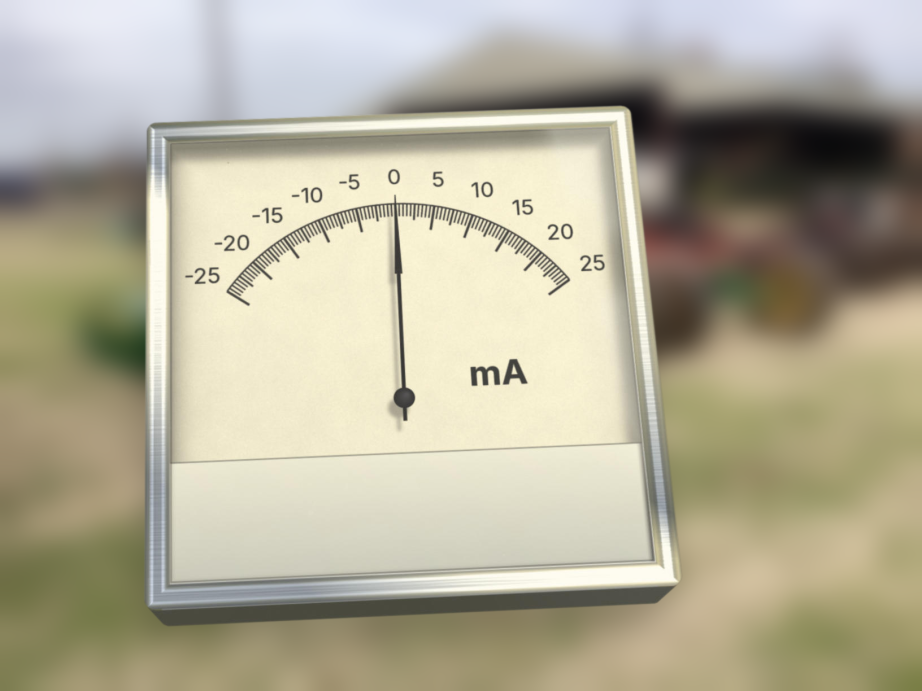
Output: 0 mA
